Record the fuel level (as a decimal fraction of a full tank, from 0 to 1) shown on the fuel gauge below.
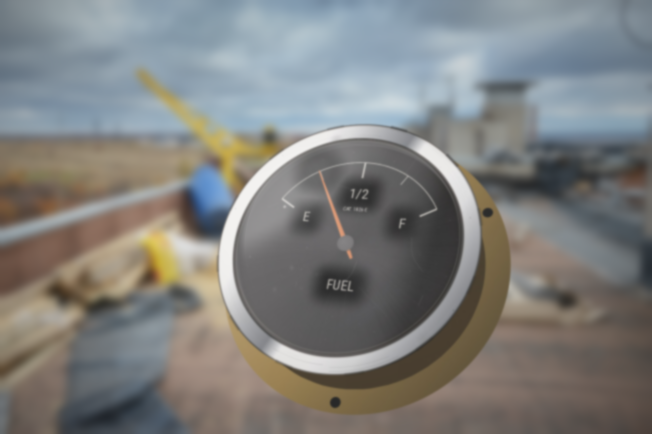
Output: 0.25
